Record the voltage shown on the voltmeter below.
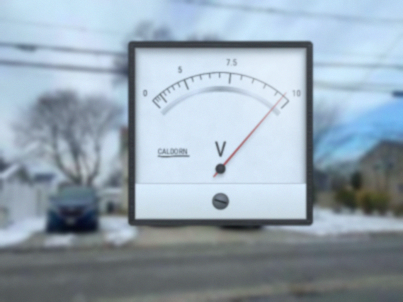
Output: 9.75 V
